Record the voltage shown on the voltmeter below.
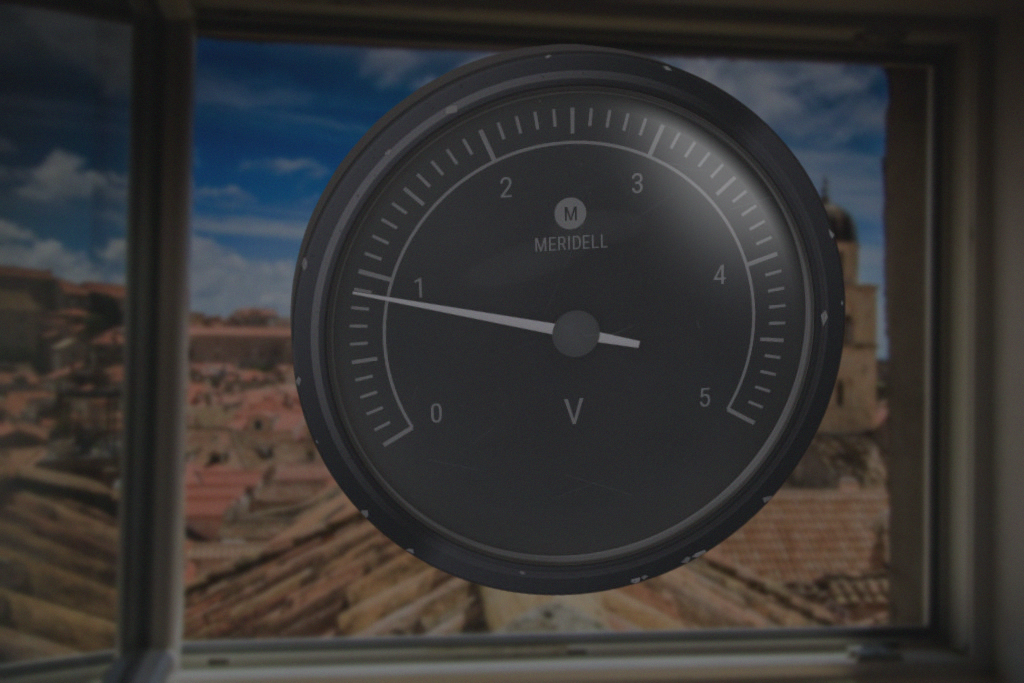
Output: 0.9 V
